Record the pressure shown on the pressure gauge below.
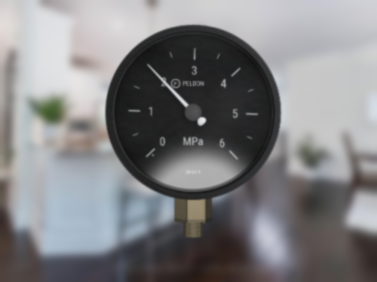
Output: 2 MPa
